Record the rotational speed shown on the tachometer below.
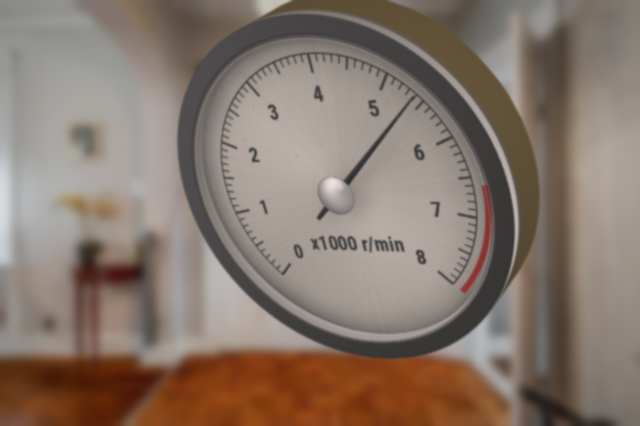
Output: 5400 rpm
